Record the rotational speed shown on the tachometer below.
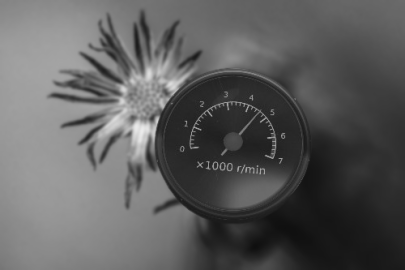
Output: 4600 rpm
